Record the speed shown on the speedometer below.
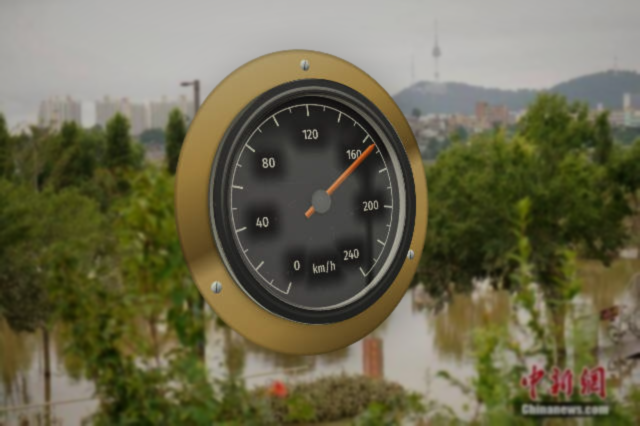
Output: 165 km/h
